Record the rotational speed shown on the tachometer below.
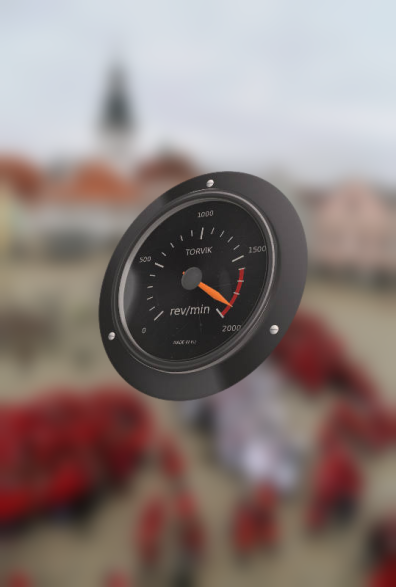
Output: 1900 rpm
